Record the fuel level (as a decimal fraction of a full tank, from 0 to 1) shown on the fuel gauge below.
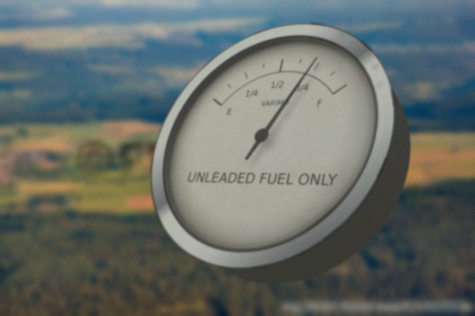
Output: 0.75
